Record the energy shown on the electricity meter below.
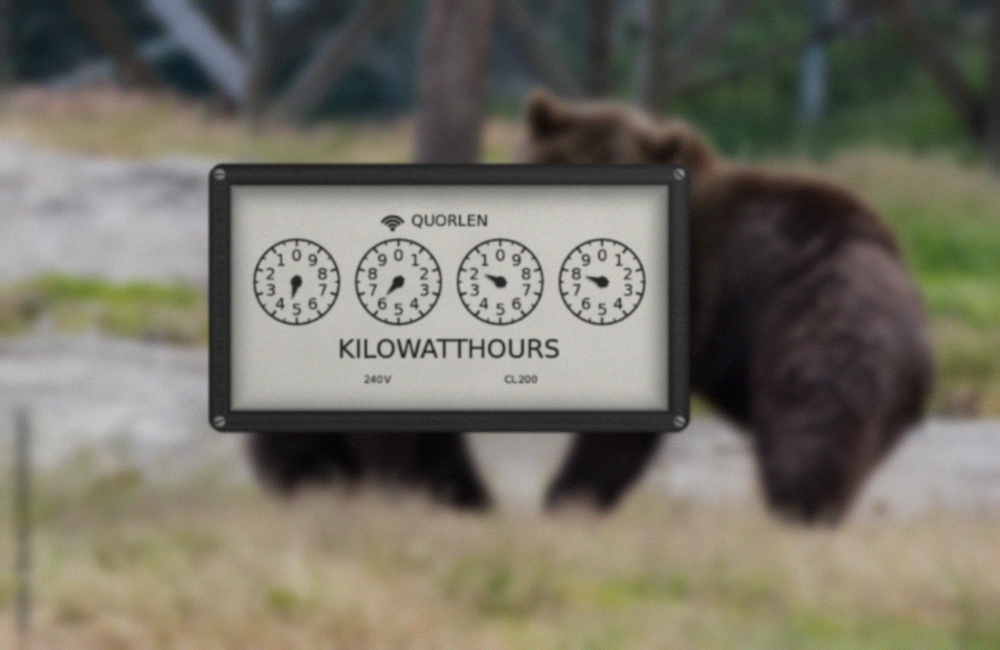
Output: 4618 kWh
